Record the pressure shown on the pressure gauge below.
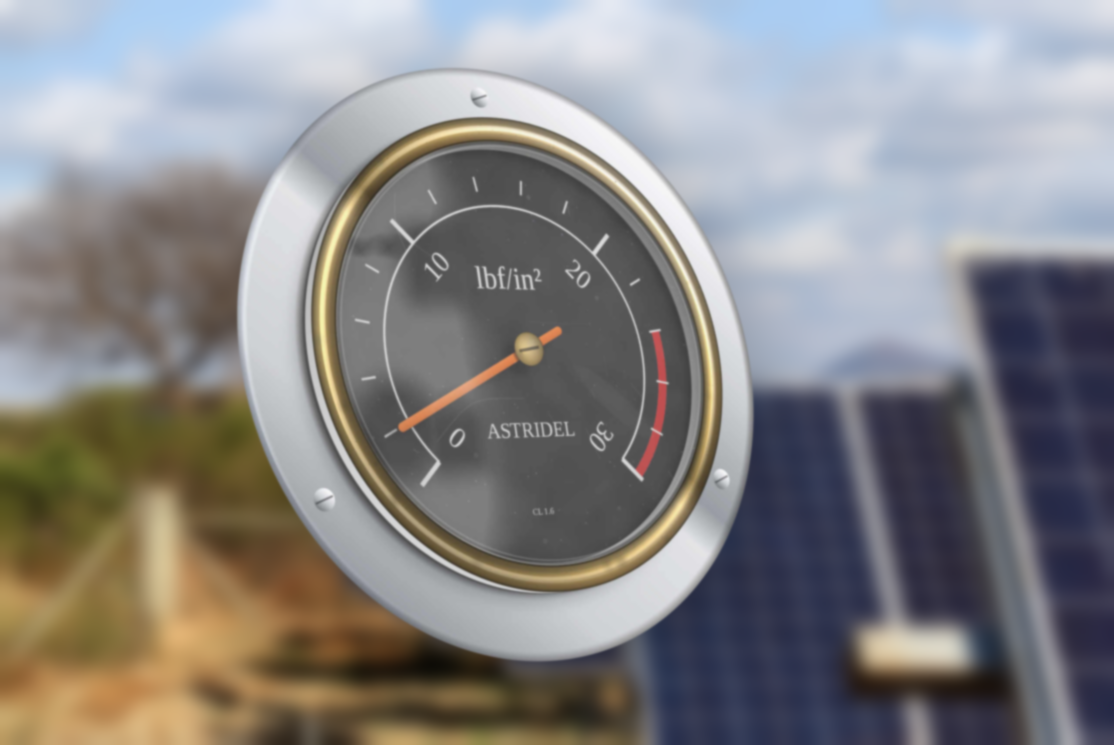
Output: 2 psi
